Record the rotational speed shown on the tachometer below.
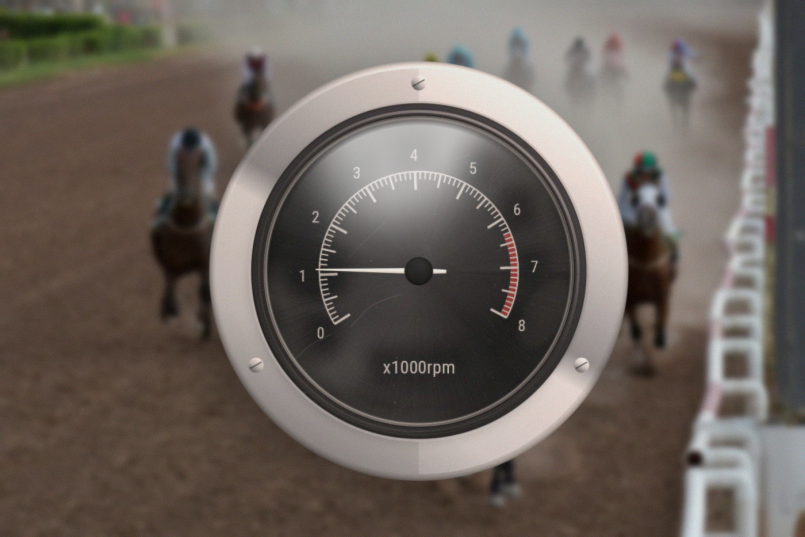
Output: 1100 rpm
